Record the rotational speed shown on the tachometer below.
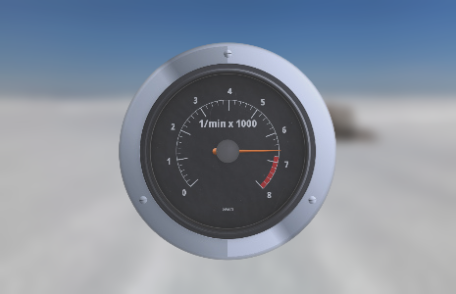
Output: 6600 rpm
